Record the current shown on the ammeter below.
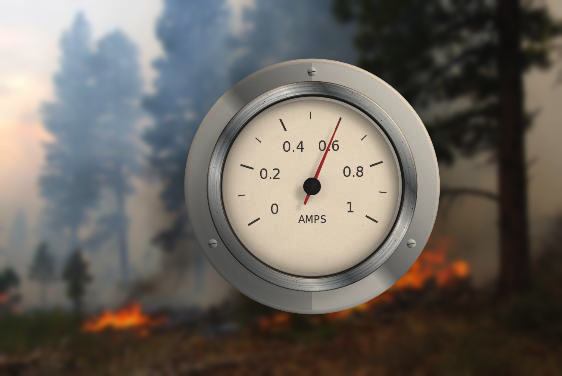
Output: 0.6 A
